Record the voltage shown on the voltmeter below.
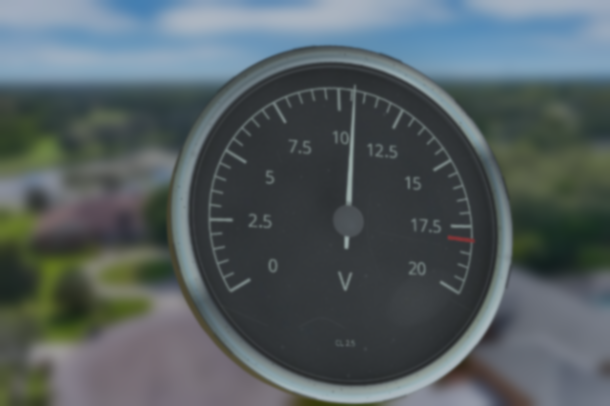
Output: 10.5 V
